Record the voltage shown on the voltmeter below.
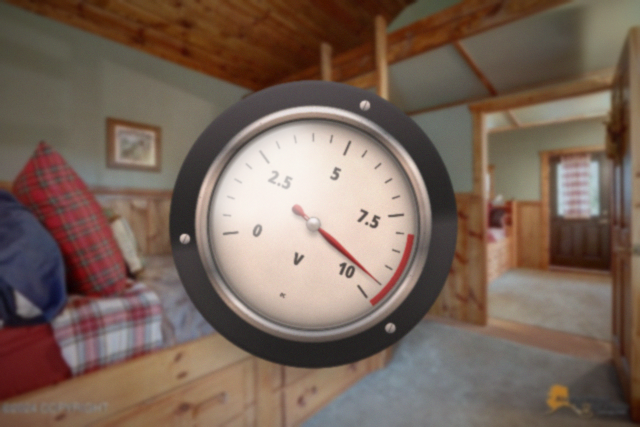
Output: 9.5 V
